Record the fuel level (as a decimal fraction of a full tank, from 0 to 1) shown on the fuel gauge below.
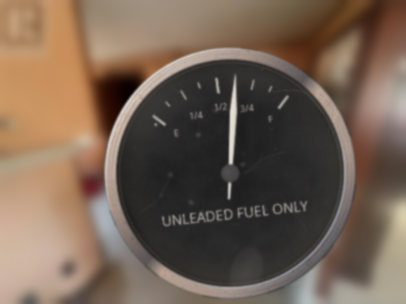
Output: 0.625
